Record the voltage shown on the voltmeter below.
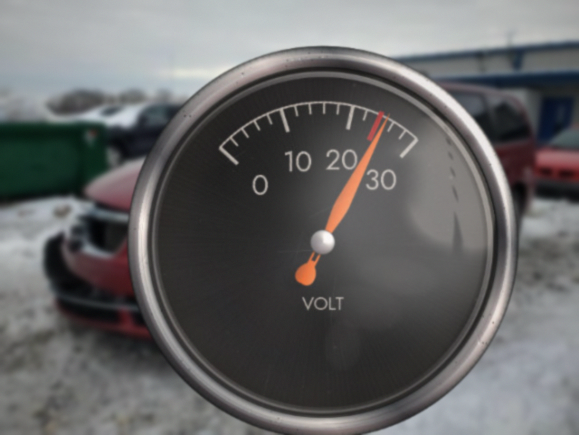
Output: 25 V
